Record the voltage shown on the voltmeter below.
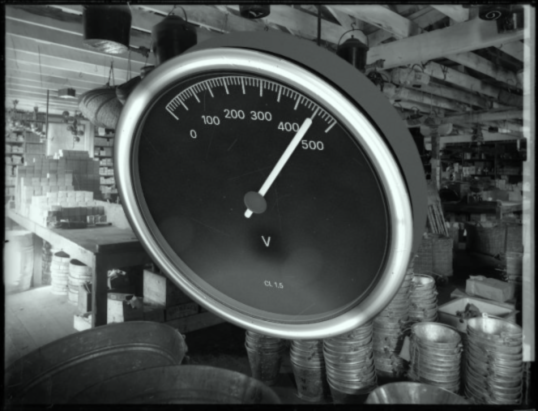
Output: 450 V
